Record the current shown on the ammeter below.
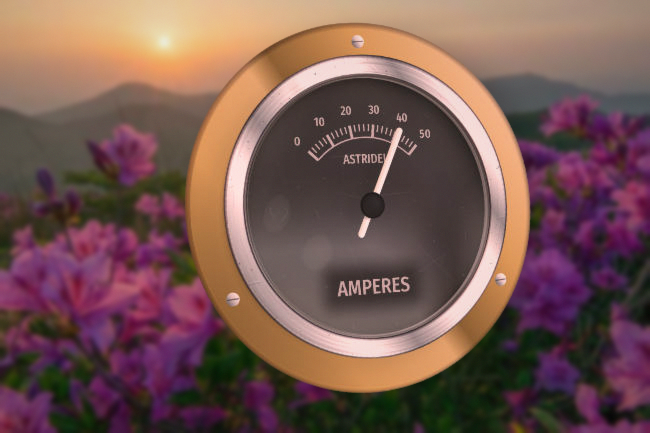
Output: 40 A
